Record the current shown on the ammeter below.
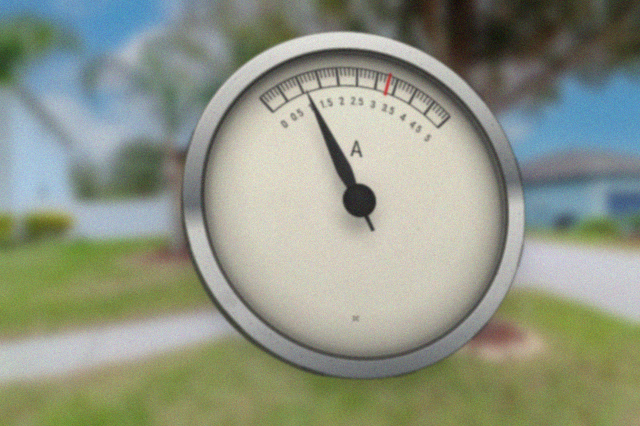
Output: 1 A
